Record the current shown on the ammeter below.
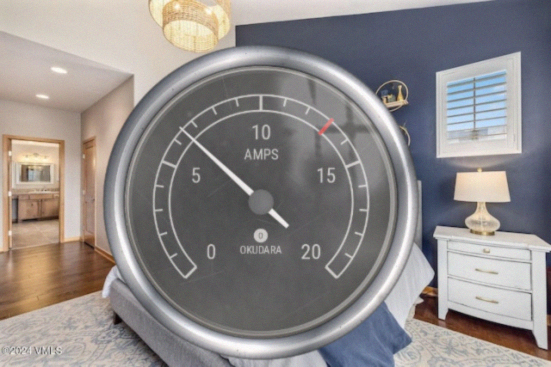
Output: 6.5 A
